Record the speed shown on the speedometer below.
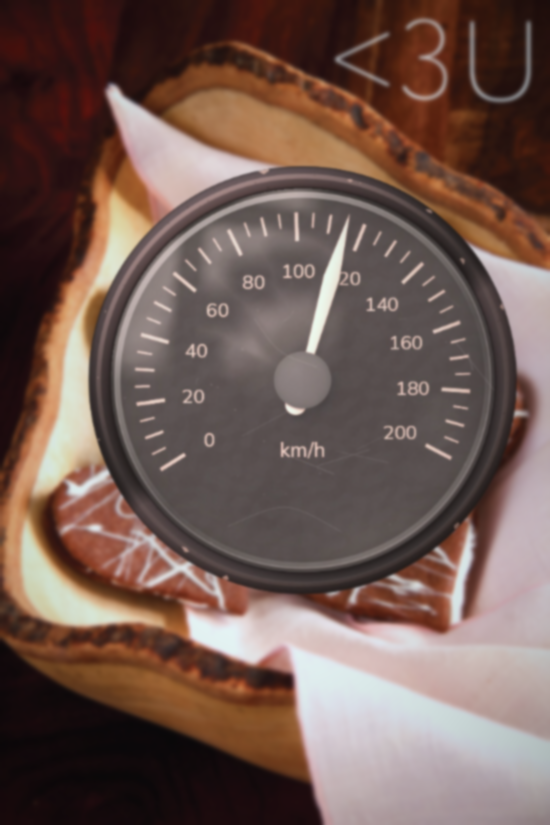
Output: 115 km/h
